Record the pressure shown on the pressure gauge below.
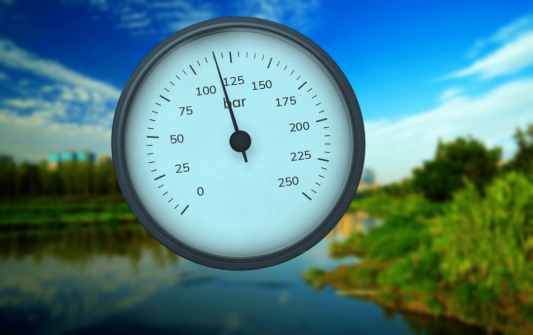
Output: 115 bar
